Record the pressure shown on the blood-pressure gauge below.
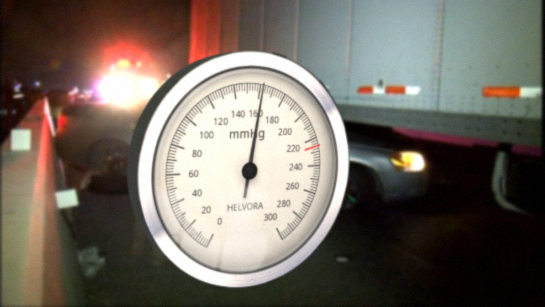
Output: 160 mmHg
